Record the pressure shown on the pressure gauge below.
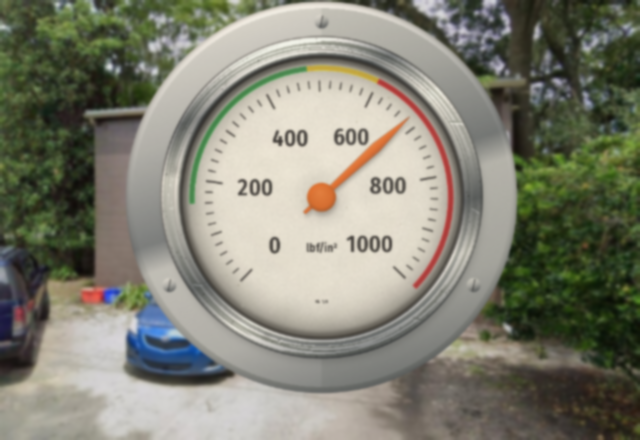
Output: 680 psi
